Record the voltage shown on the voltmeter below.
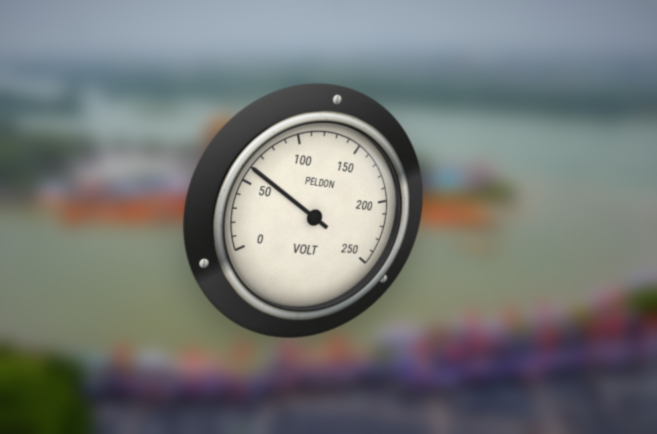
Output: 60 V
